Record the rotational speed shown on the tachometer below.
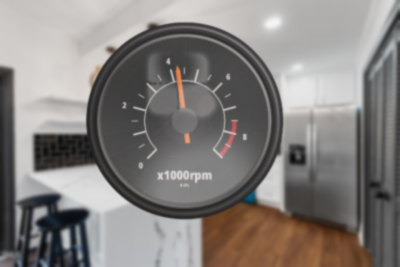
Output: 4250 rpm
